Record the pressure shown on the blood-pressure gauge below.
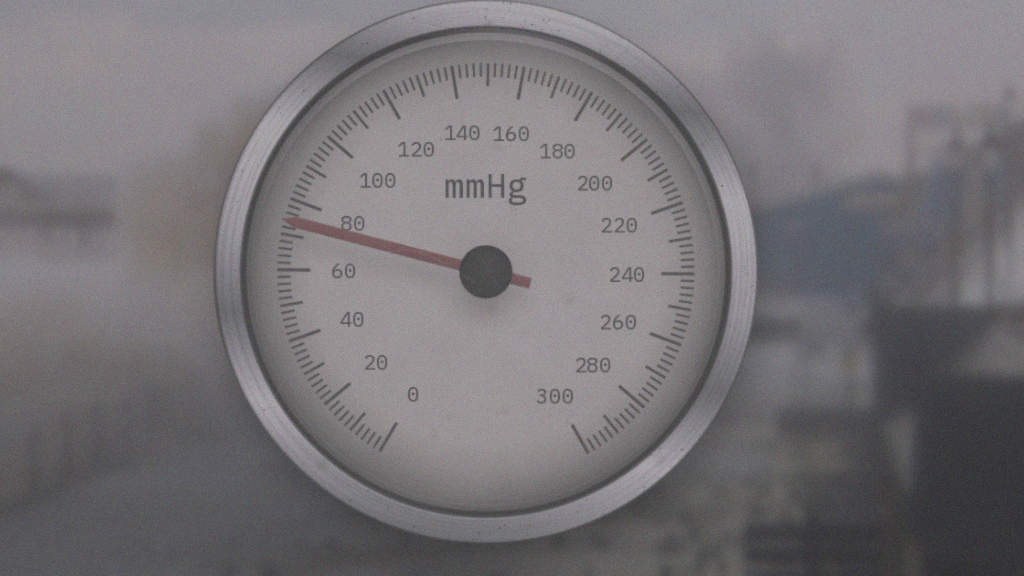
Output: 74 mmHg
